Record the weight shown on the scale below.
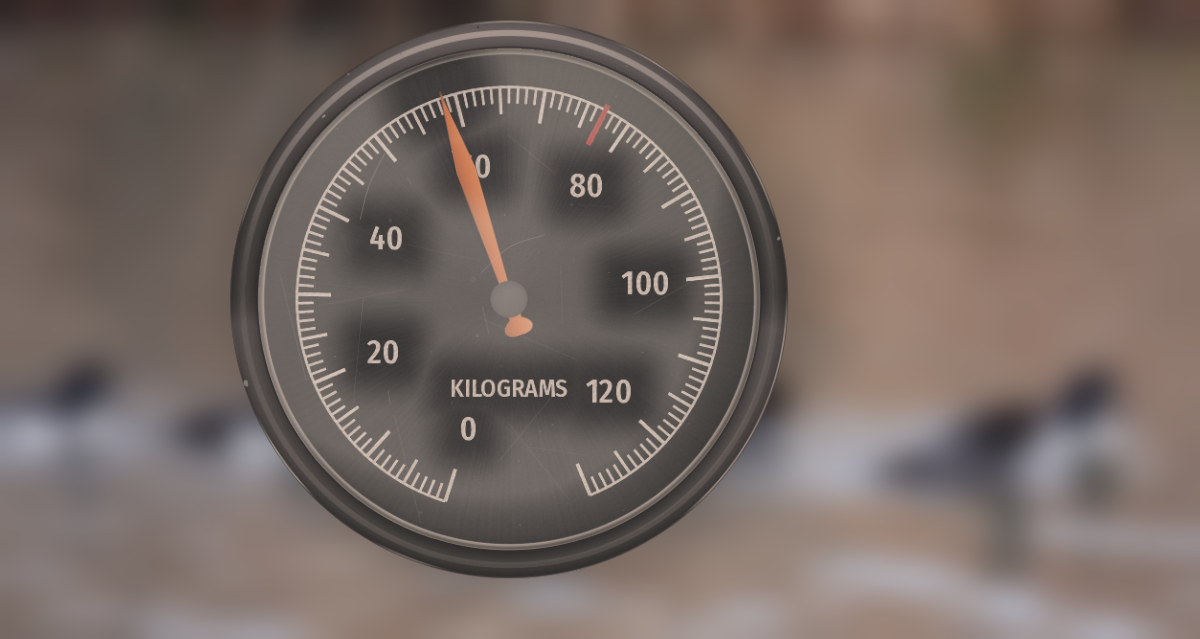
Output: 58.5 kg
